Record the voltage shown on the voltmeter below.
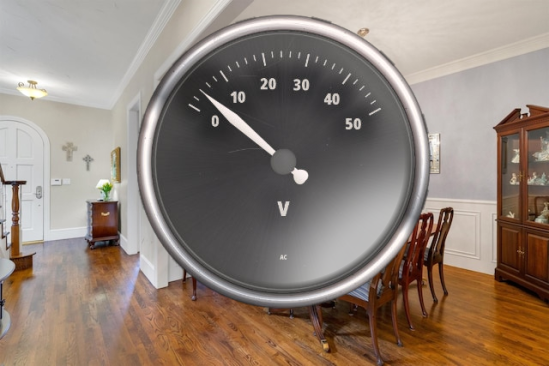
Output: 4 V
